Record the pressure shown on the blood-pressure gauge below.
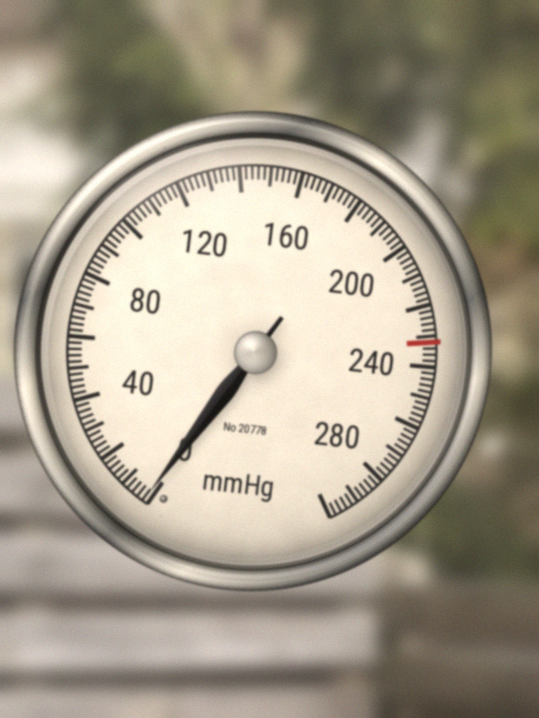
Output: 2 mmHg
